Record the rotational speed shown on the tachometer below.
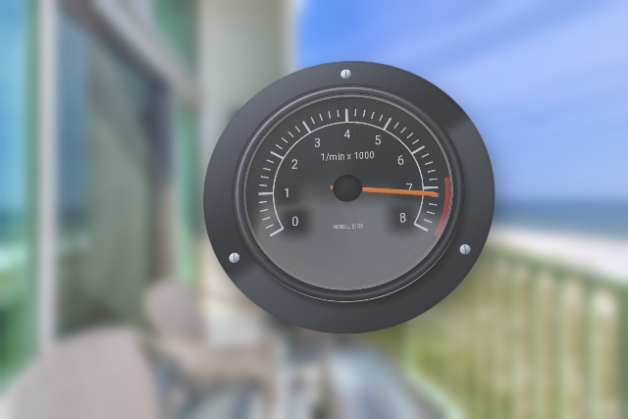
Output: 7200 rpm
